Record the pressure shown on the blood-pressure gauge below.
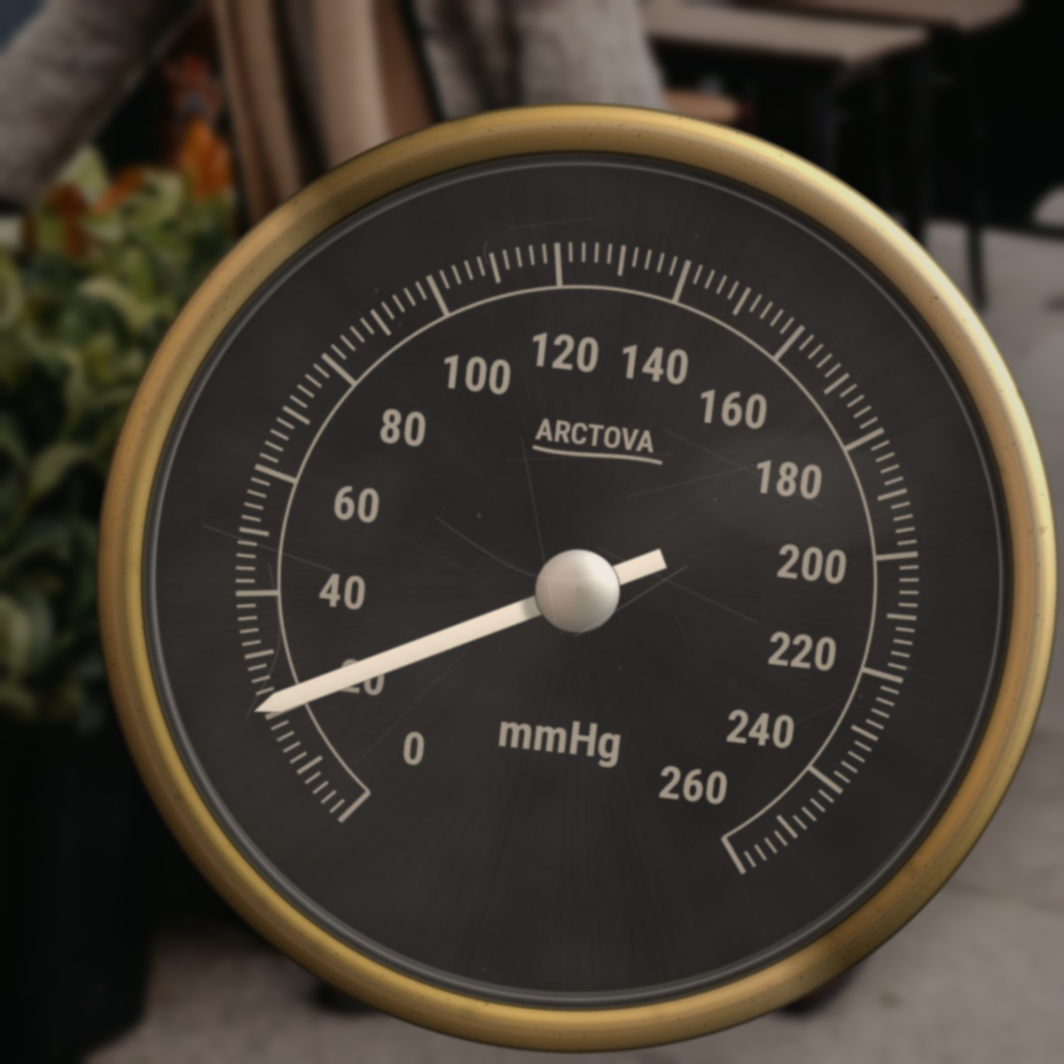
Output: 22 mmHg
